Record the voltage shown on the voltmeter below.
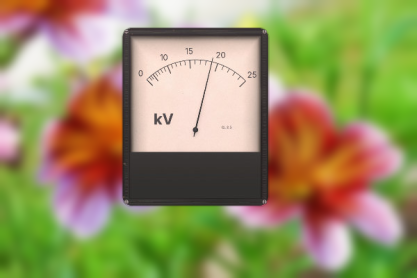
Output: 19 kV
